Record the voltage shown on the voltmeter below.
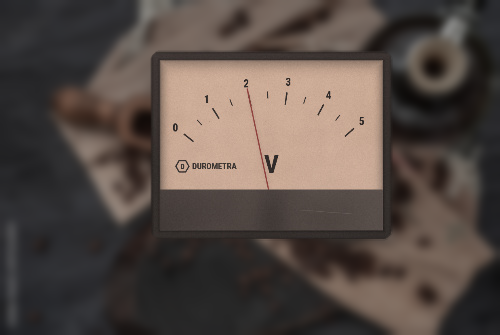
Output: 2 V
